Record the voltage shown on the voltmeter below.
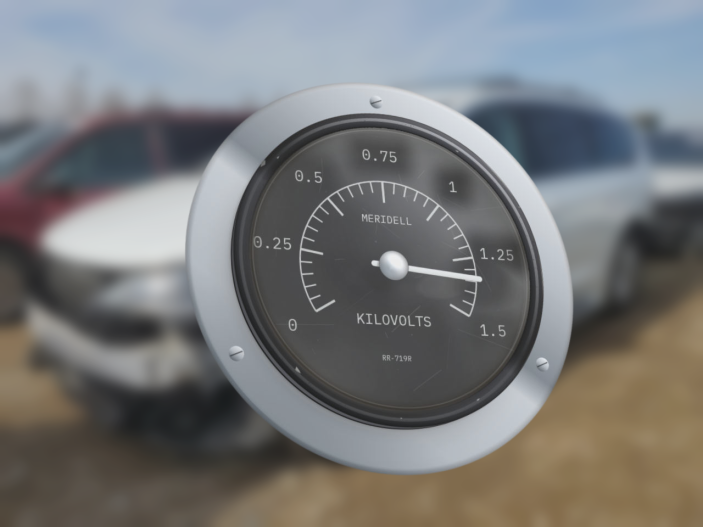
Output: 1.35 kV
